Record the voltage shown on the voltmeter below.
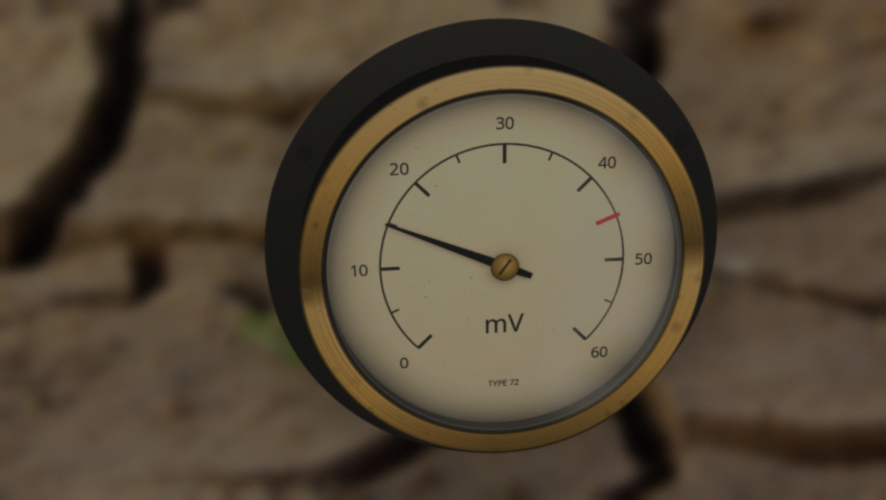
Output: 15 mV
